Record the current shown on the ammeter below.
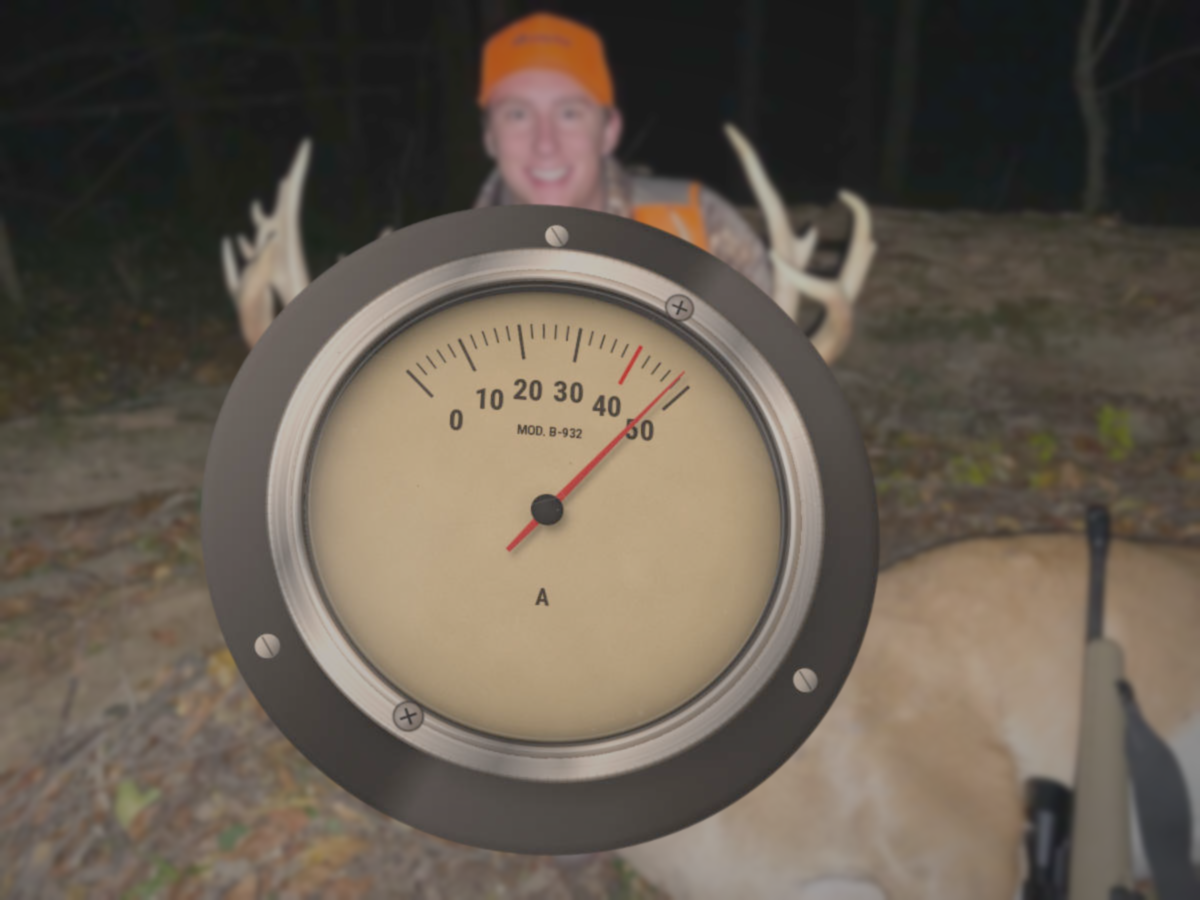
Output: 48 A
